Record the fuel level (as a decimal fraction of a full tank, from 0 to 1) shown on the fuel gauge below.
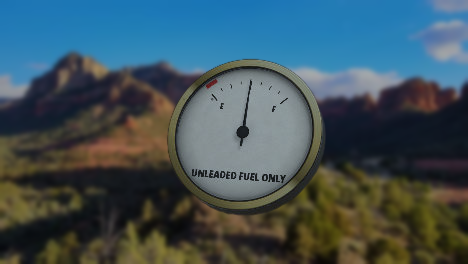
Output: 0.5
